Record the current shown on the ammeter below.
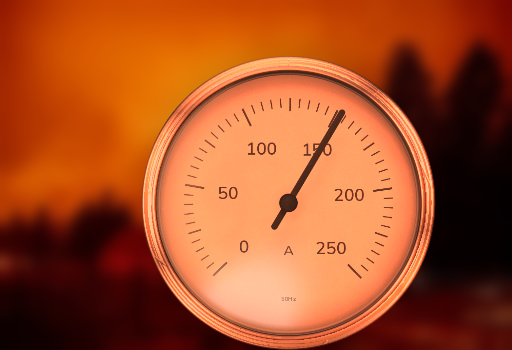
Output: 152.5 A
